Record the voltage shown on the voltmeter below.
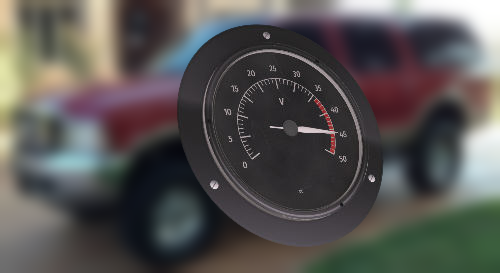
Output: 45 V
